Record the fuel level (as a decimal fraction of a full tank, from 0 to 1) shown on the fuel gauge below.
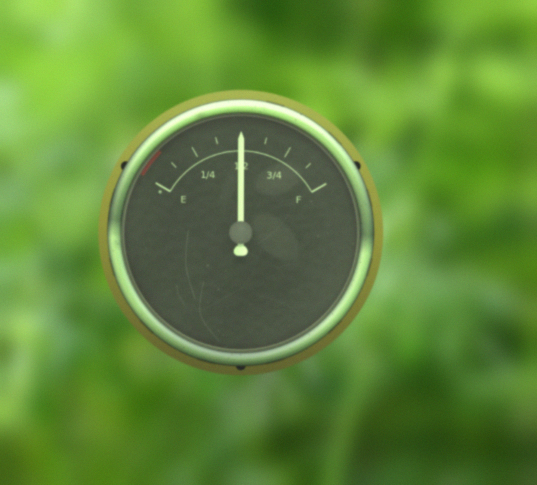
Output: 0.5
